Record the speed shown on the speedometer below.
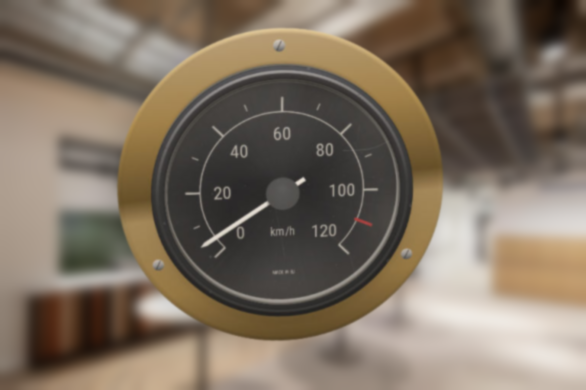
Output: 5 km/h
